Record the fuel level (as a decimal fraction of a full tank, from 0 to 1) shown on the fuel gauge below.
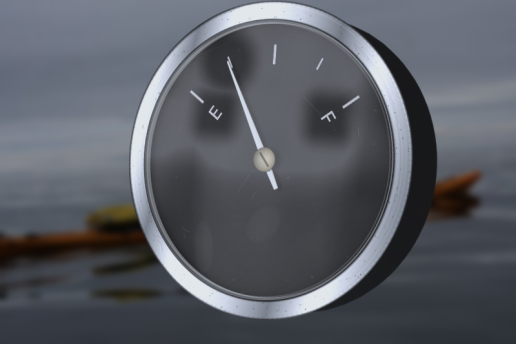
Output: 0.25
